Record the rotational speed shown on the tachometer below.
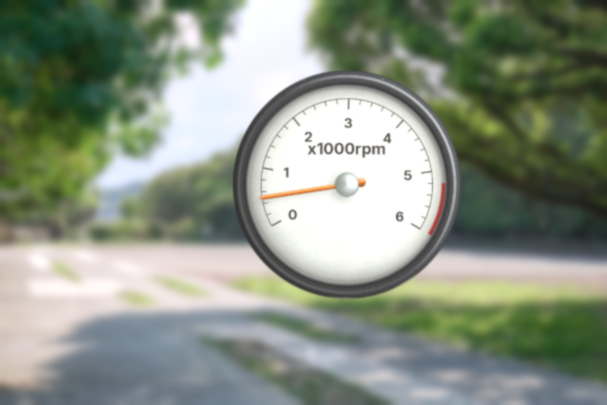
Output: 500 rpm
